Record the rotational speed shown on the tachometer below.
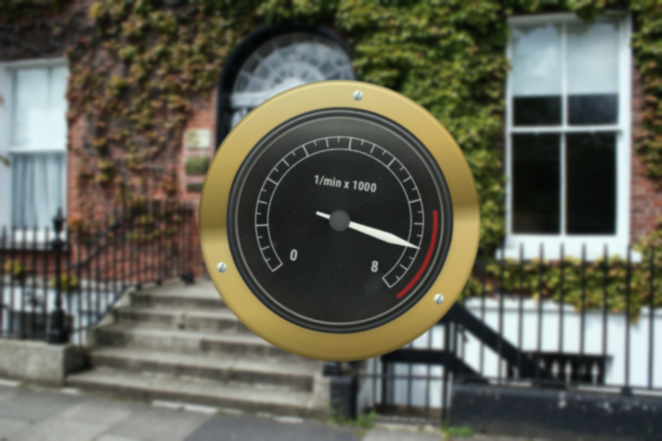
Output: 7000 rpm
